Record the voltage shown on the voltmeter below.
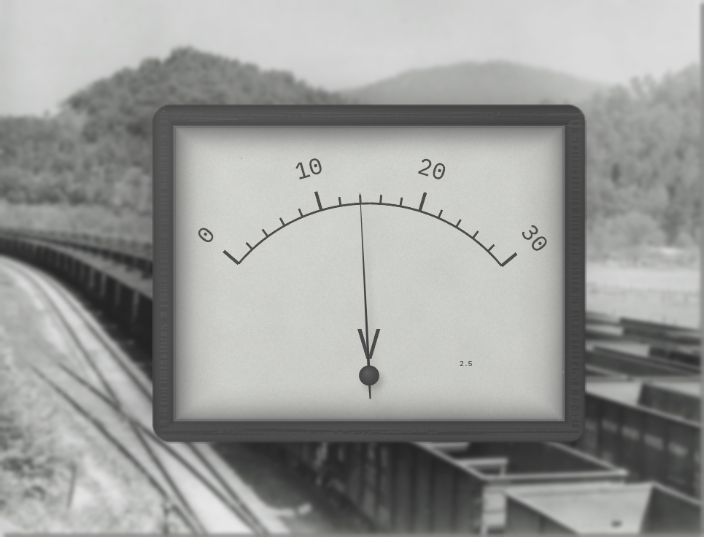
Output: 14 V
